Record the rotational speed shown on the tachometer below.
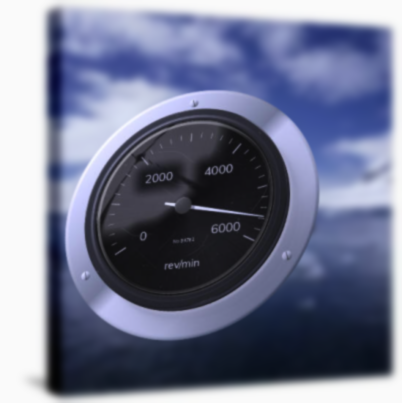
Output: 5600 rpm
